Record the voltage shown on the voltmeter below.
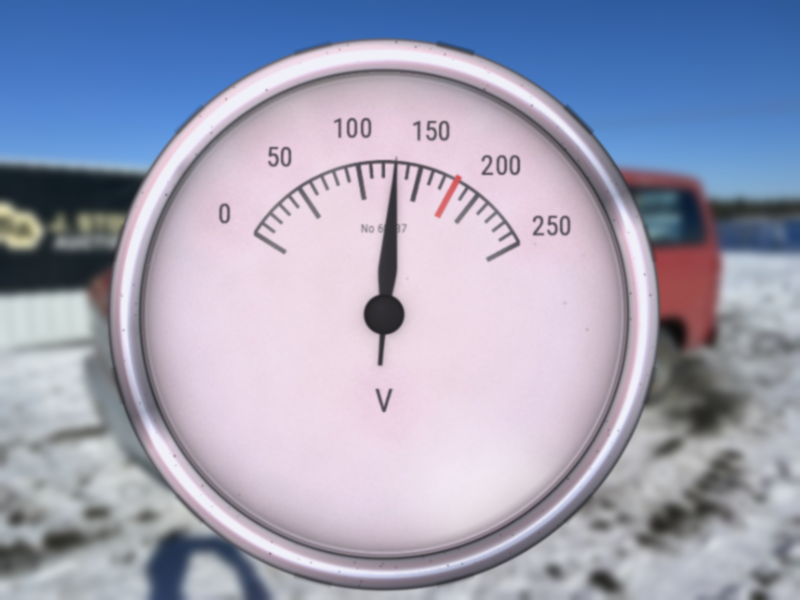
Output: 130 V
